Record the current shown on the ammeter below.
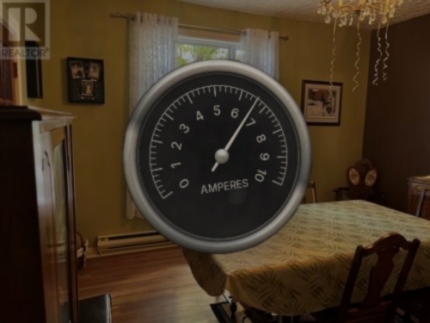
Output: 6.6 A
